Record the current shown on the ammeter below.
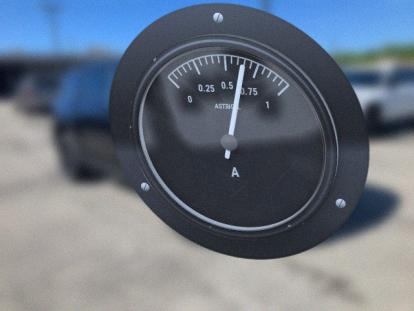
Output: 0.65 A
